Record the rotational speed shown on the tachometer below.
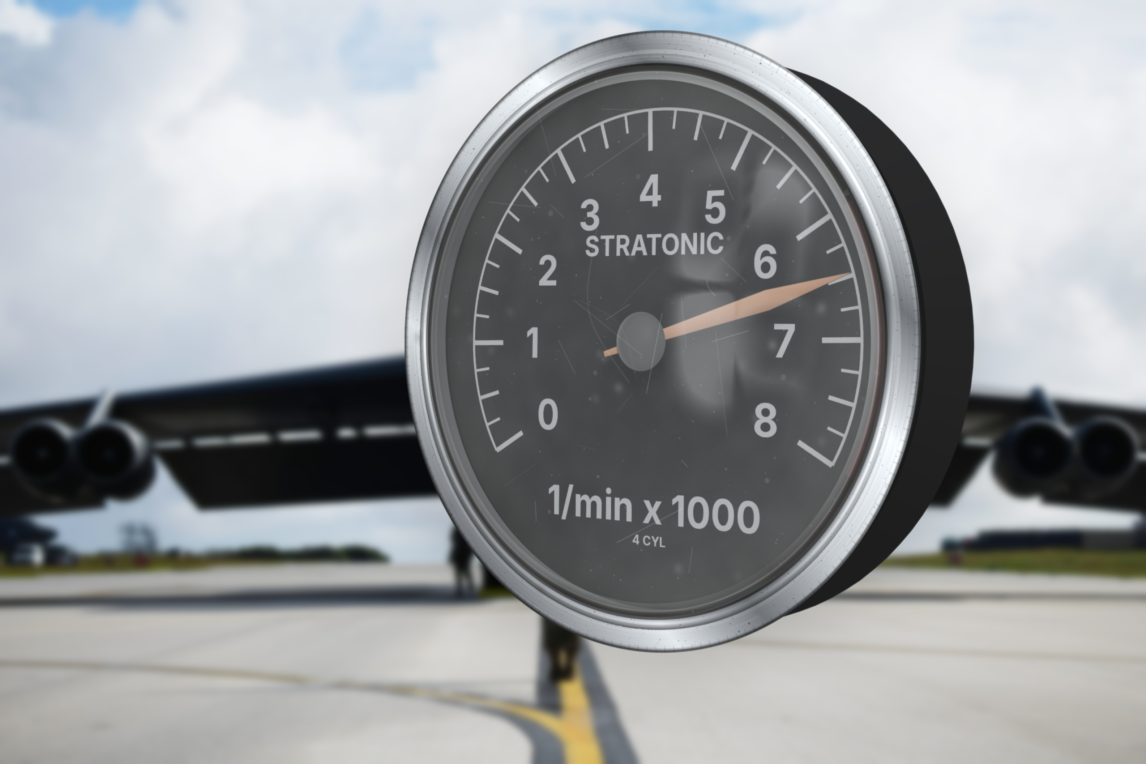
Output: 6500 rpm
